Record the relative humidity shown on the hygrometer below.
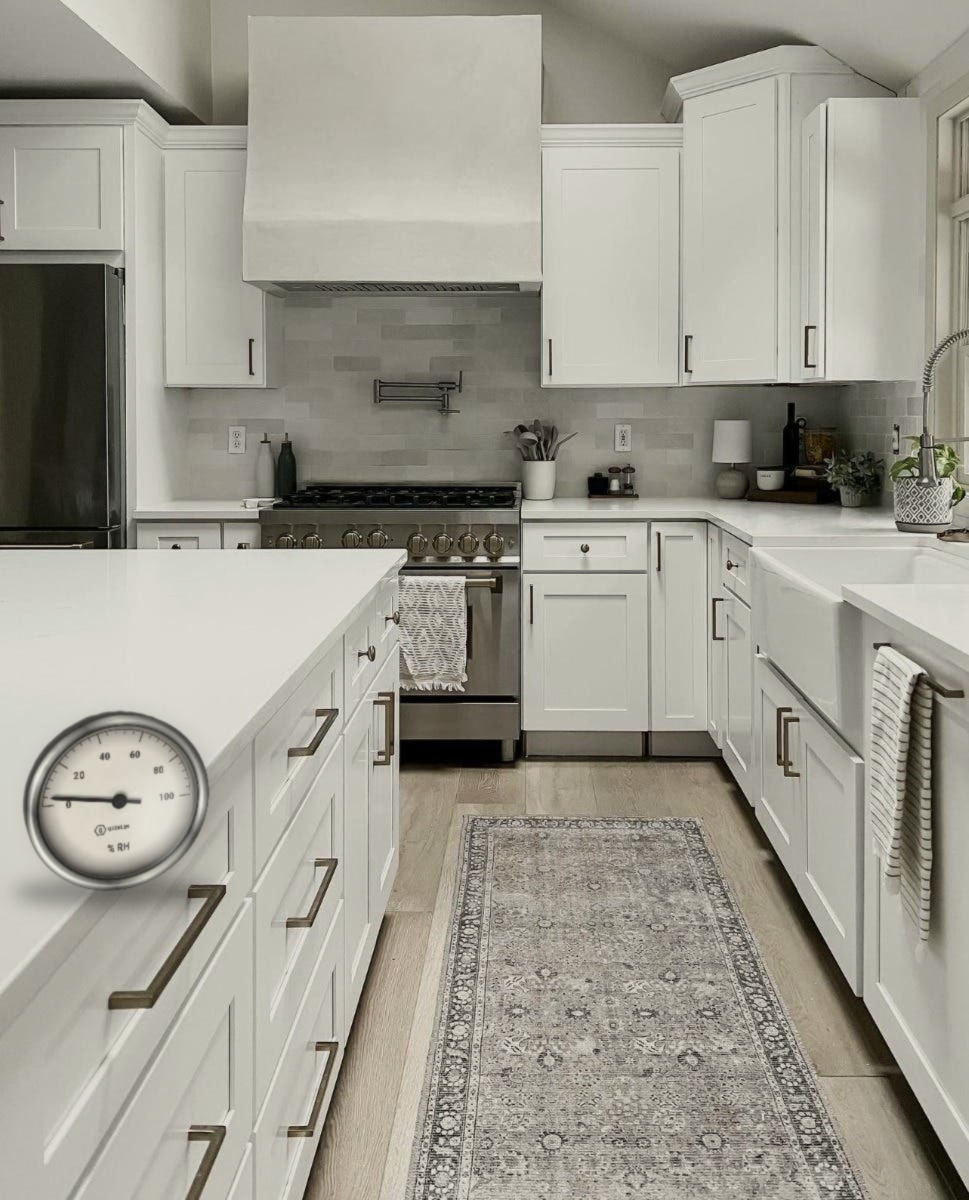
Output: 4 %
